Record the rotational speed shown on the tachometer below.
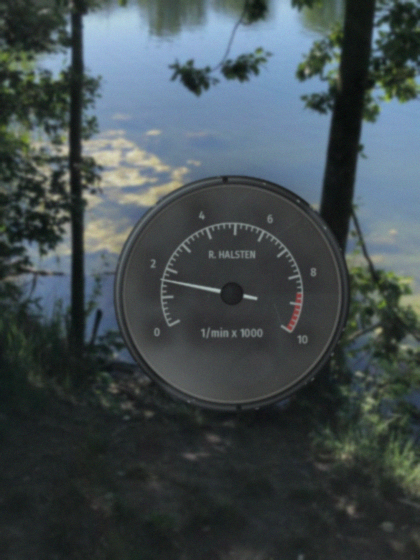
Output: 1600 rpm
